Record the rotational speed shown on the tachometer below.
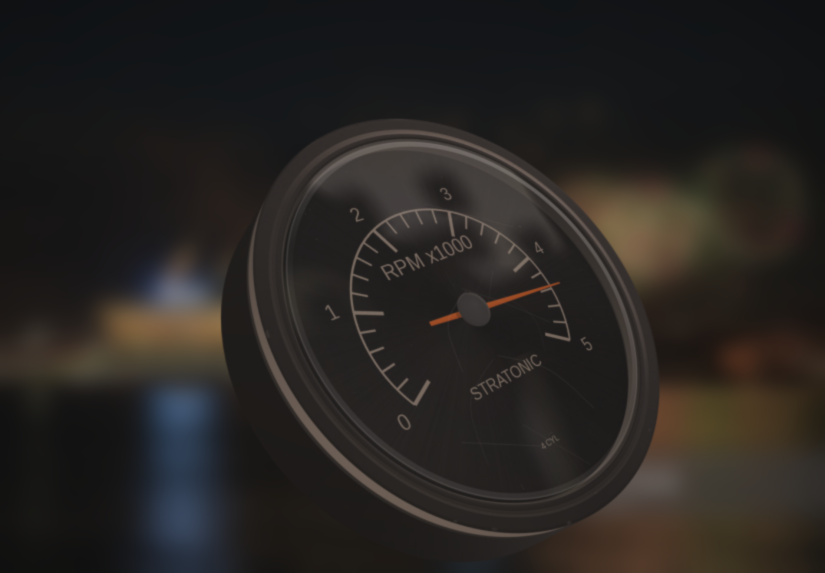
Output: 4400 rpm
